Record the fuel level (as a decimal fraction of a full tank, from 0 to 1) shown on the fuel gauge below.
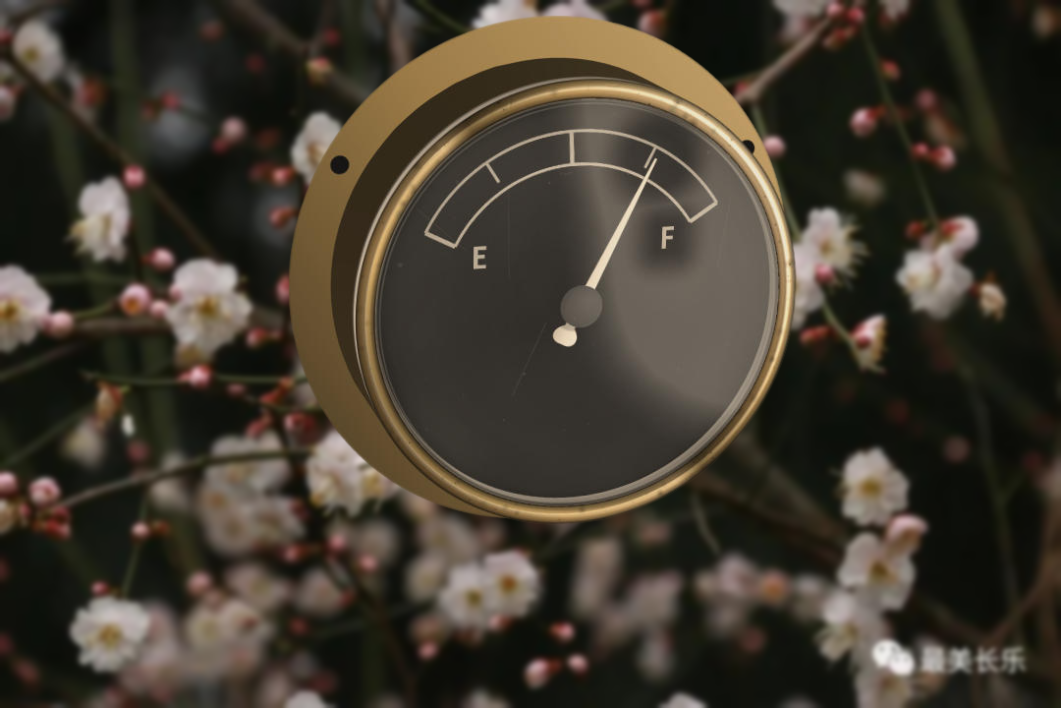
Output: 0.75
